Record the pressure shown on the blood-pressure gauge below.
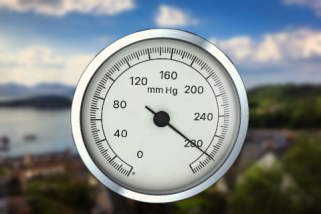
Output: 280 mmHg
